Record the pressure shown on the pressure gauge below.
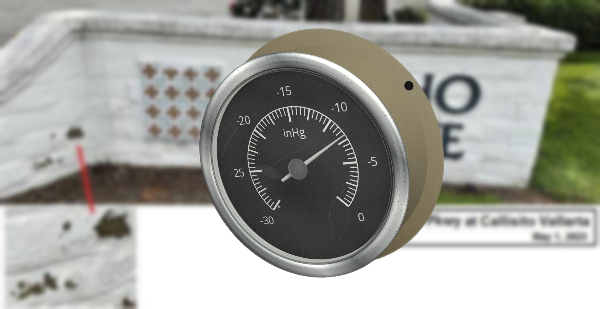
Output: -8 inHg
